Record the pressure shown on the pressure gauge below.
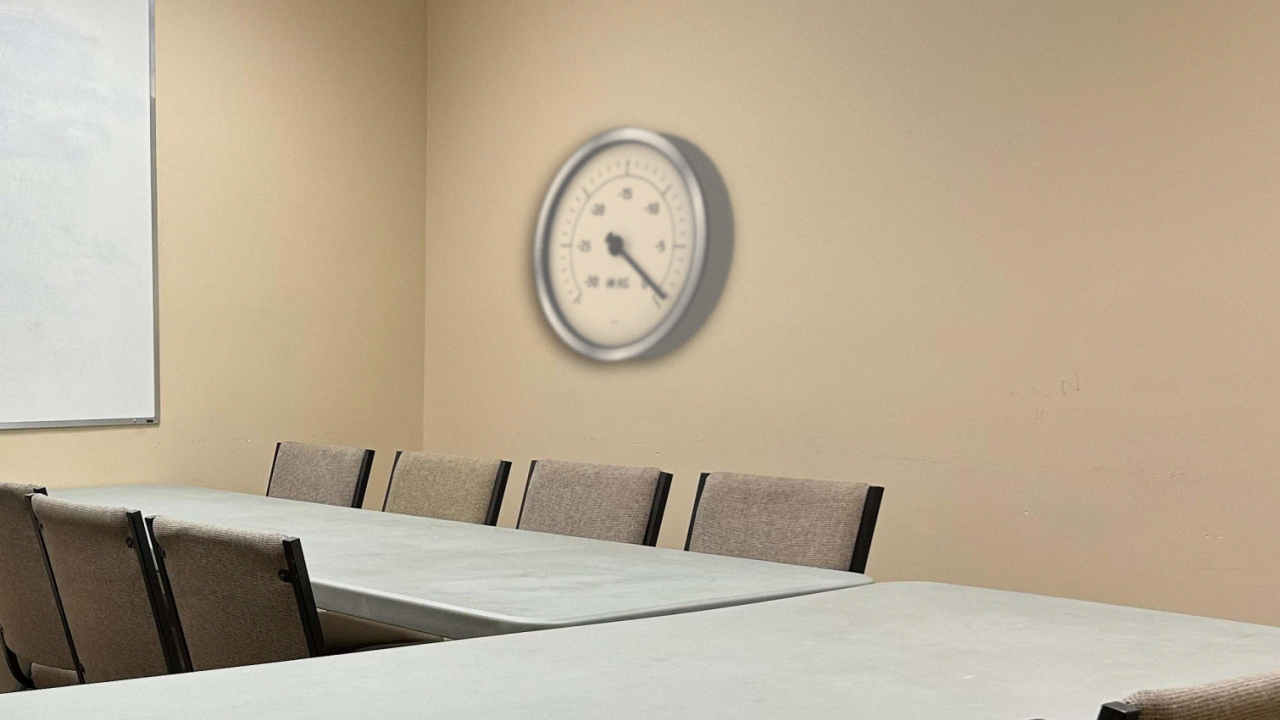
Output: -1 inHg
